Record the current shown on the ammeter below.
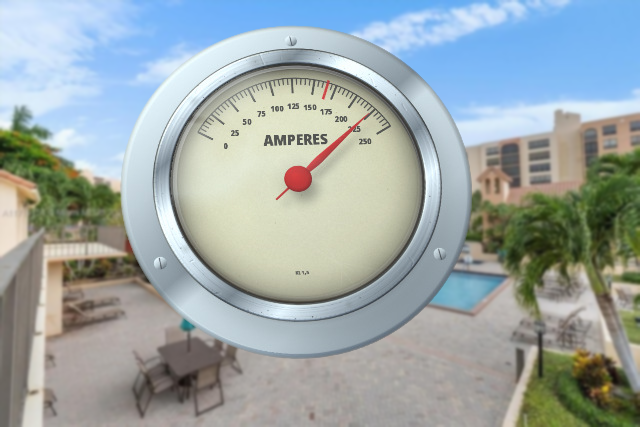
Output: 225 A
